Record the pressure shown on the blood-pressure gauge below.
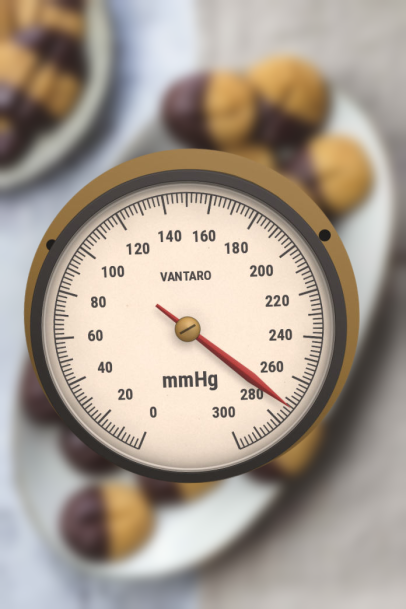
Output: 272 mmHg
